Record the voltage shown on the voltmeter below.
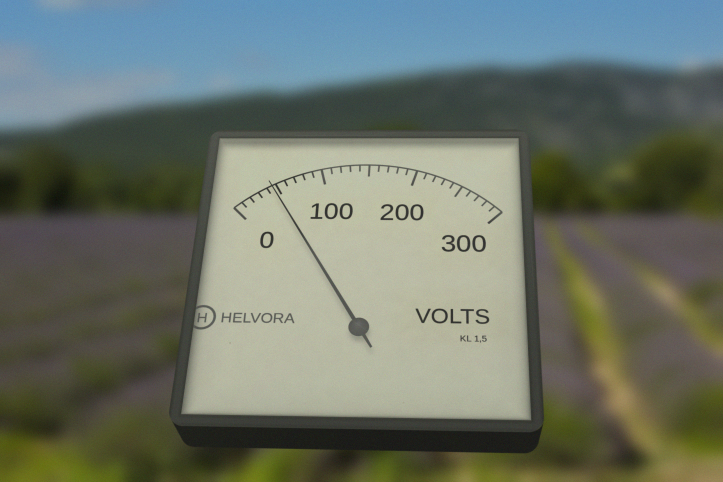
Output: 45 V
